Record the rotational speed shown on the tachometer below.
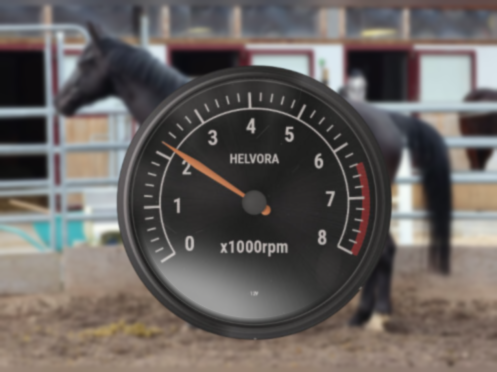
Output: 2200 rpm
